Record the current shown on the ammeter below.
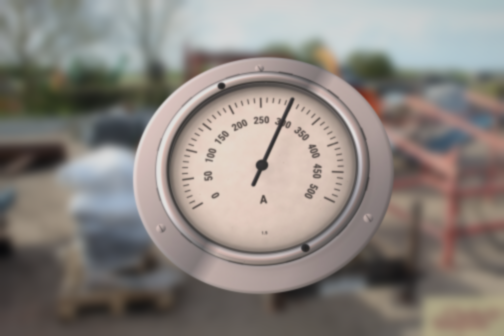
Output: 300 A
